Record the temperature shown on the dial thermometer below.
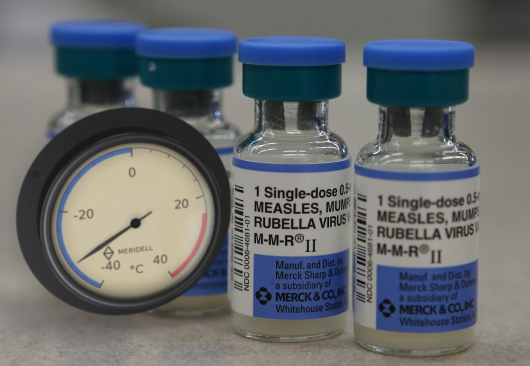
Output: -32 °C
